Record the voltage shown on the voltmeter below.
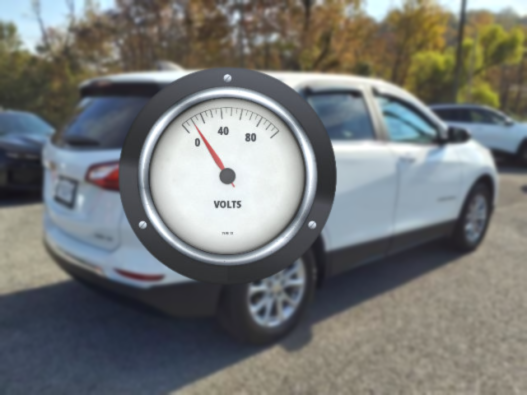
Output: 10 V
